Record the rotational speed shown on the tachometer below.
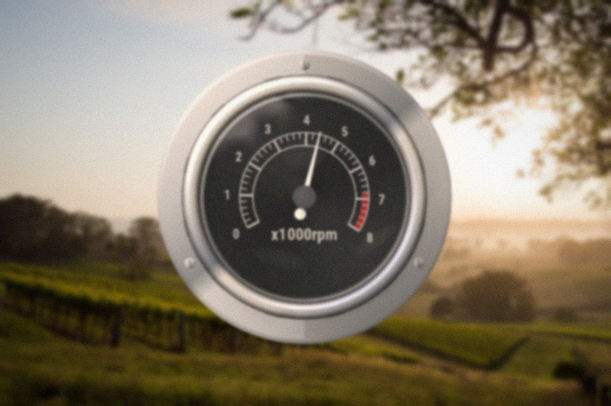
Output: 4400 rpm
